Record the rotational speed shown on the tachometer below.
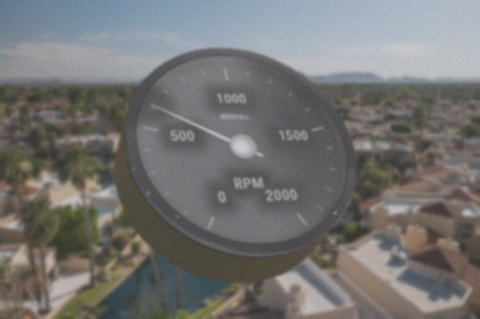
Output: 600 rpm
